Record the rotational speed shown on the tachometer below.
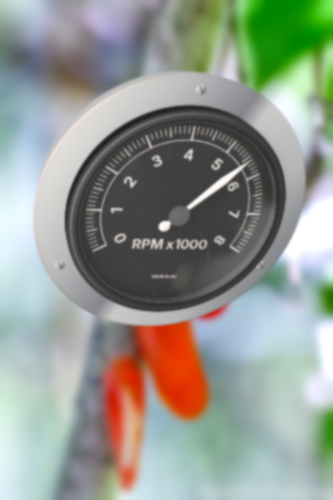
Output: 5500 rpm
